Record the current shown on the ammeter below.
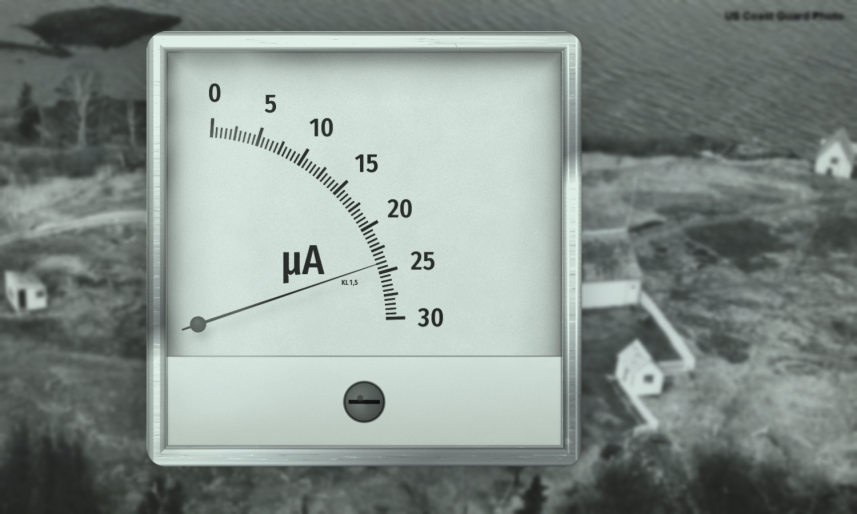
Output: 24 µA
